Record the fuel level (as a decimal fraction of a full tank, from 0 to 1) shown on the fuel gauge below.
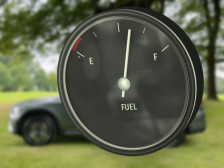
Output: 0.625
